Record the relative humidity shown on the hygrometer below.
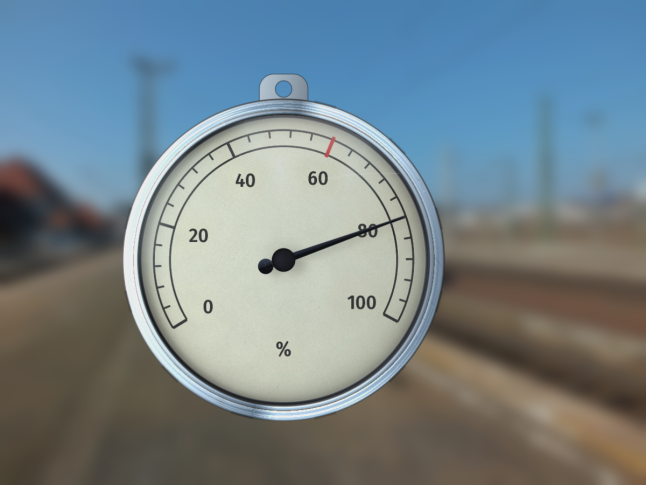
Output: 80 %
